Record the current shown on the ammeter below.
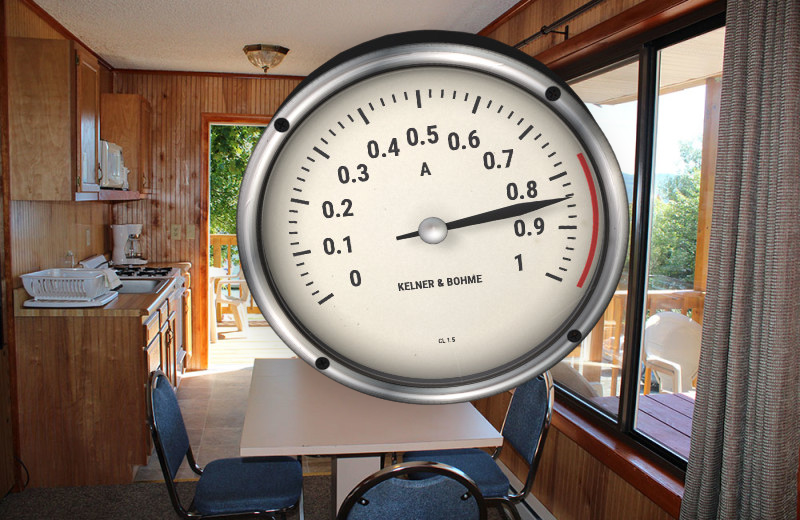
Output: 0.84 A
